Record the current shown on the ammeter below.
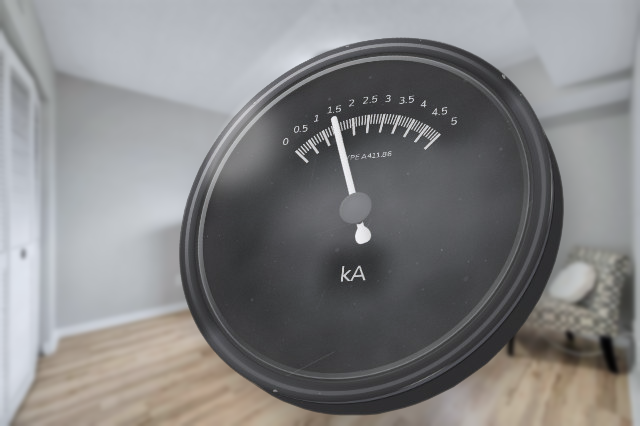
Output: 1.5 kA
